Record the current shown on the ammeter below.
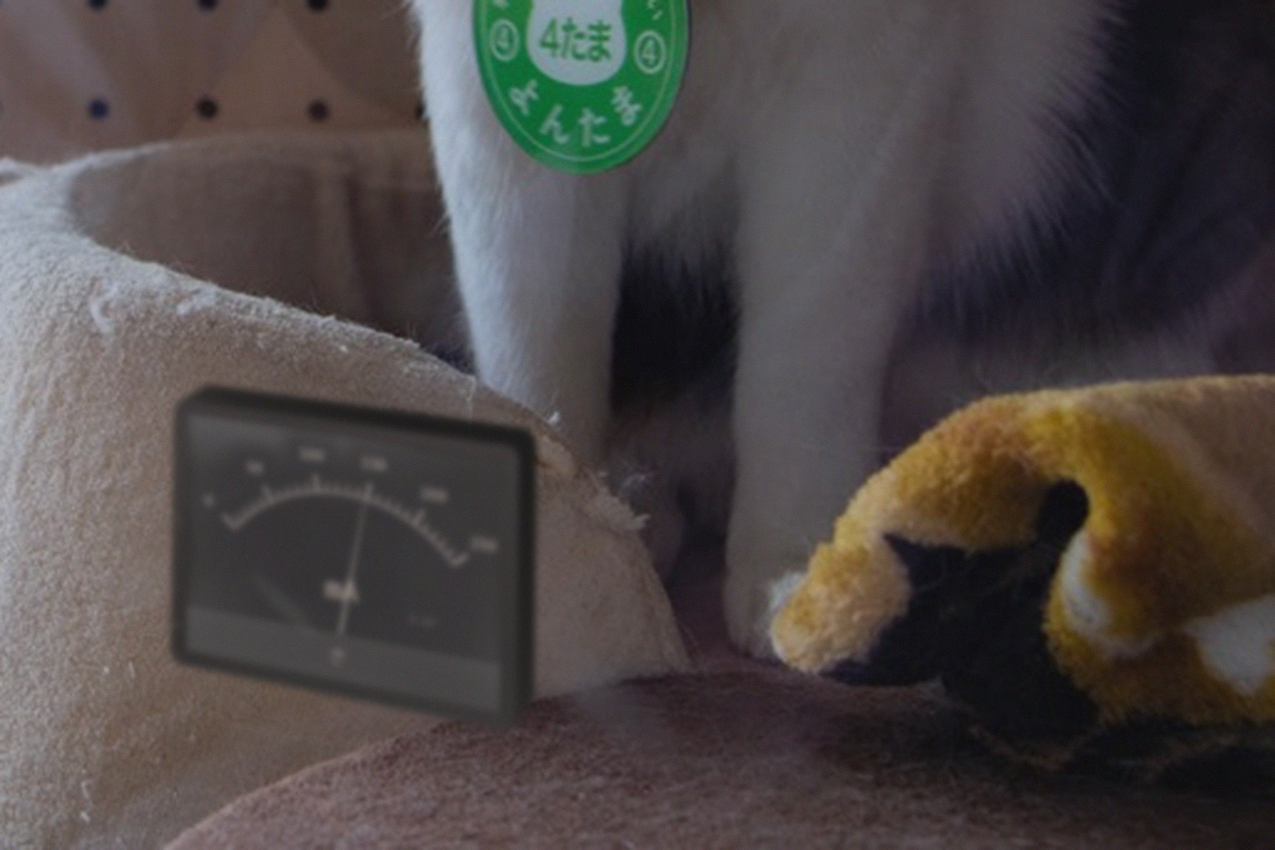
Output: 150 mA
